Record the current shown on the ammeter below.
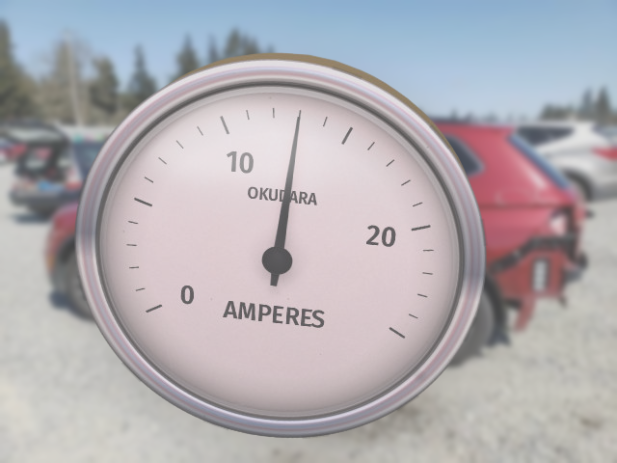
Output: 13 A
